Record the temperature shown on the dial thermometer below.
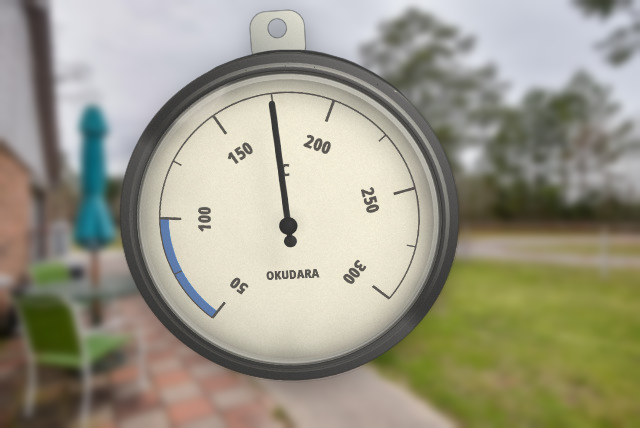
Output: 175 °C
